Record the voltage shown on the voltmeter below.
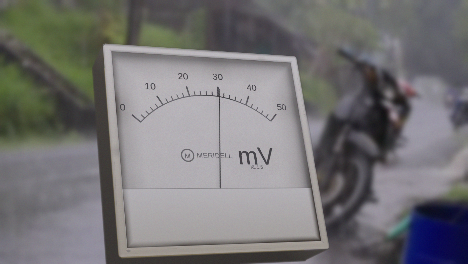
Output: 30 mV
